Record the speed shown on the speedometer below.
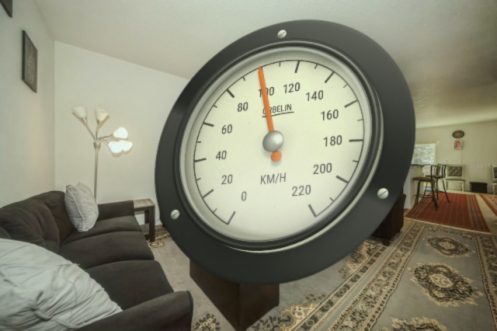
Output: 100 km/h
